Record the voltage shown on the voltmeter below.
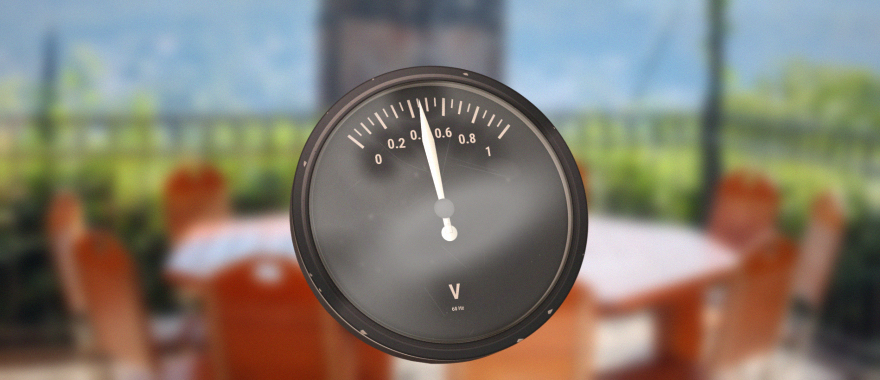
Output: 0.45 V
